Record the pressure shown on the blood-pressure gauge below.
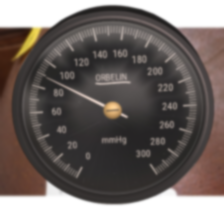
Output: 90 mmHg
